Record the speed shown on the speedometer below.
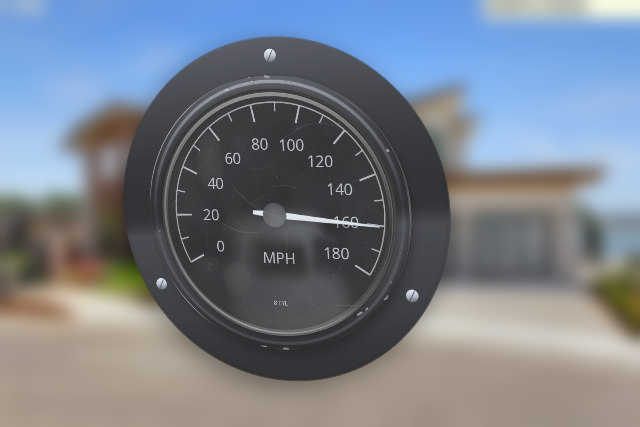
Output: 160 mph
